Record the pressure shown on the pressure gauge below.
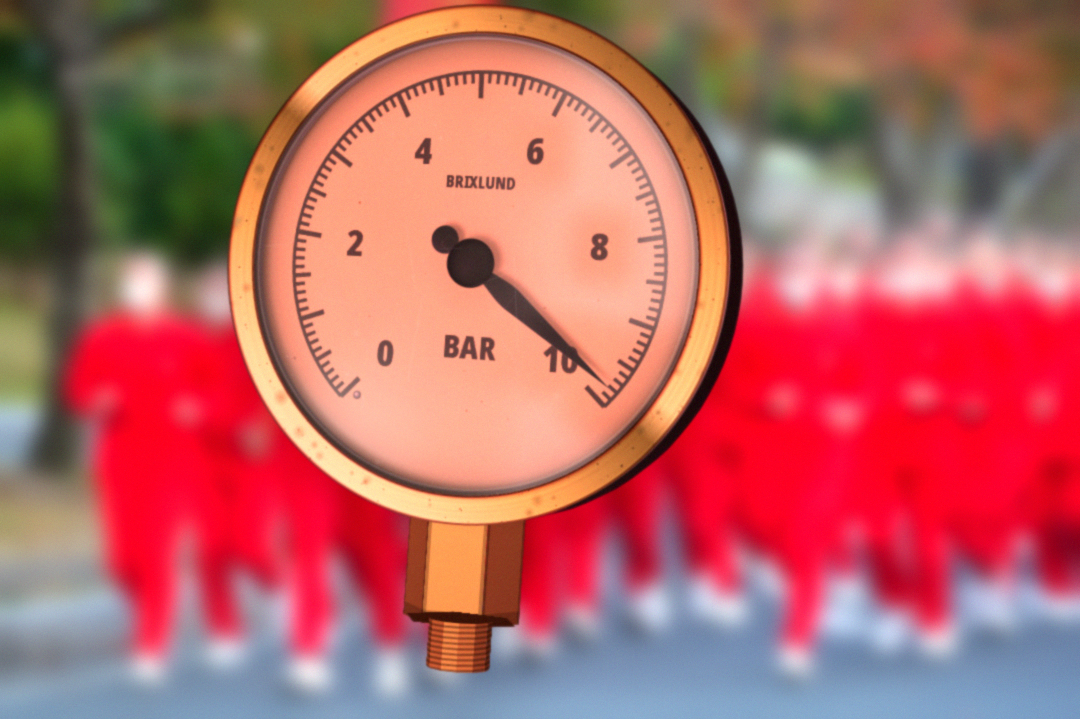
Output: 9.8 bar
